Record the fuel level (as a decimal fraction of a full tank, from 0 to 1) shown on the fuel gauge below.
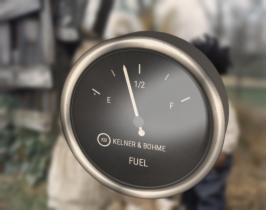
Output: 0.375
